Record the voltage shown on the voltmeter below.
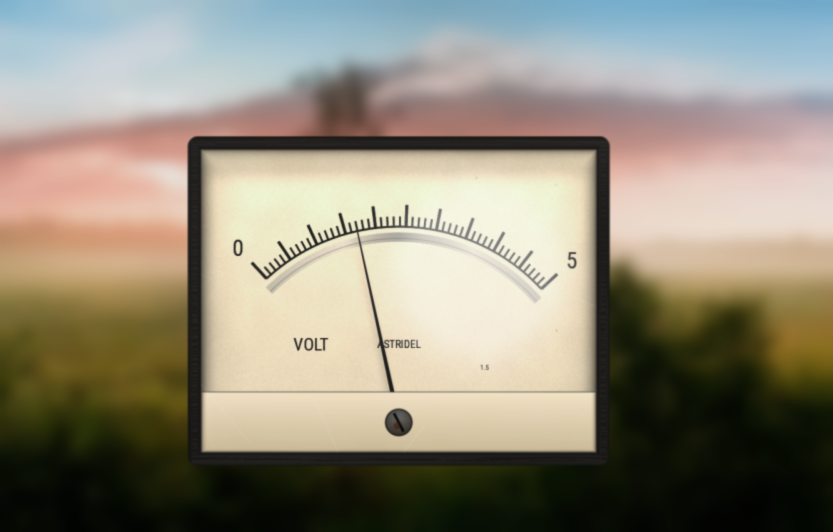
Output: 1.7 V
